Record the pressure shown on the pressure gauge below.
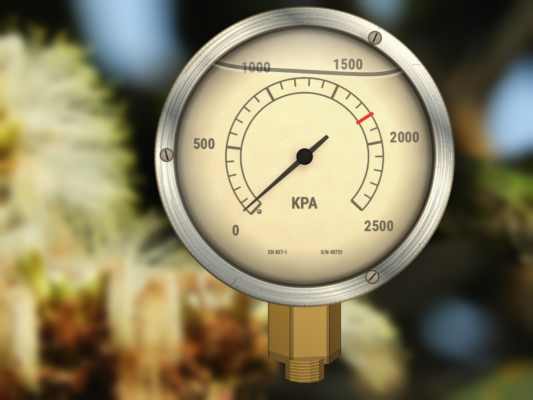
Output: 50 kPa
